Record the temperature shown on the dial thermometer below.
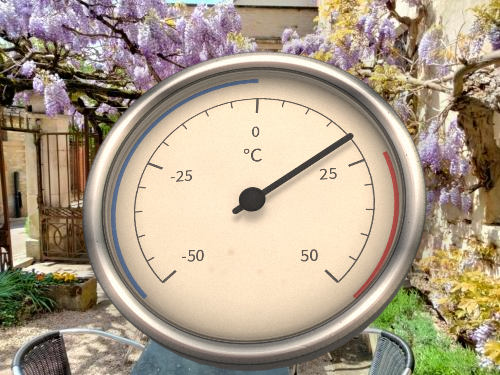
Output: 20 °C
